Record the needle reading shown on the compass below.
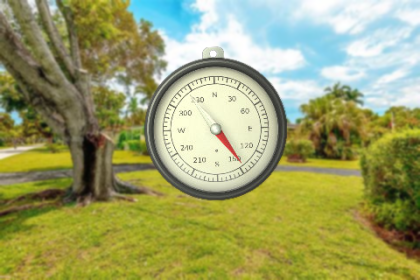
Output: 145 °
